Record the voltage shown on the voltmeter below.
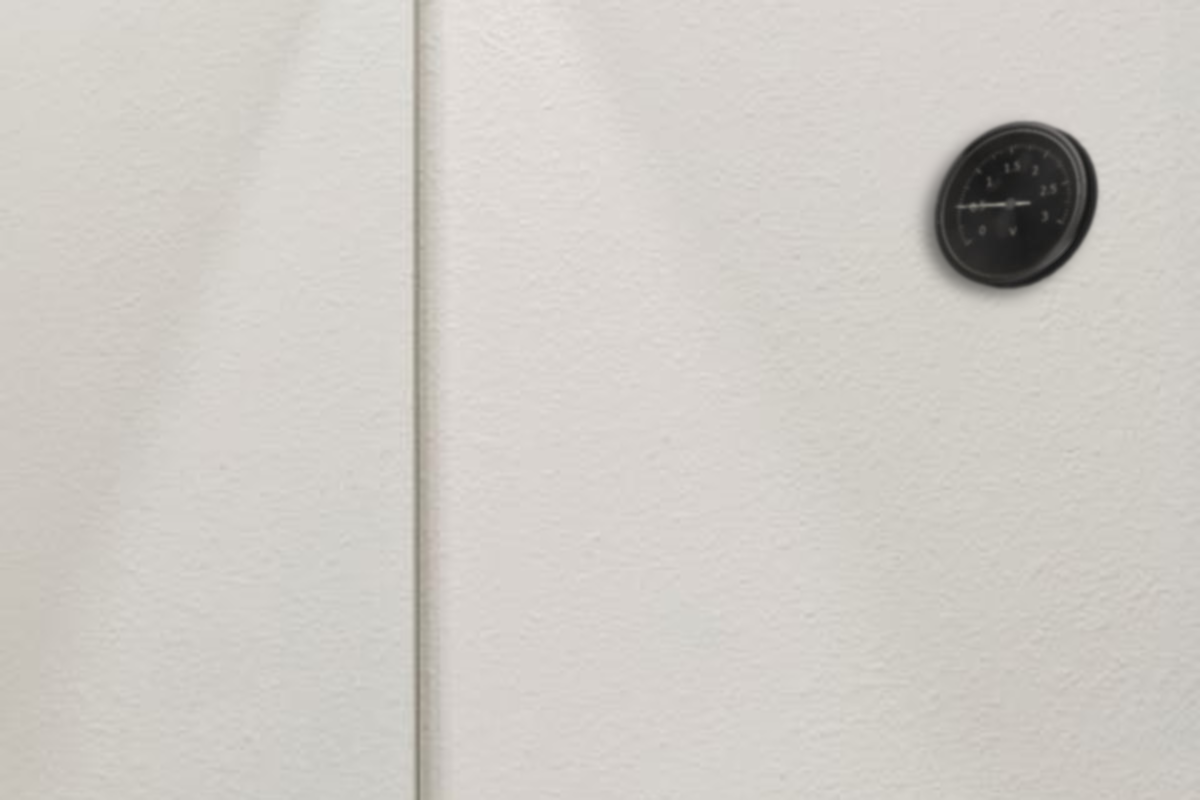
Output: 0.5 V
